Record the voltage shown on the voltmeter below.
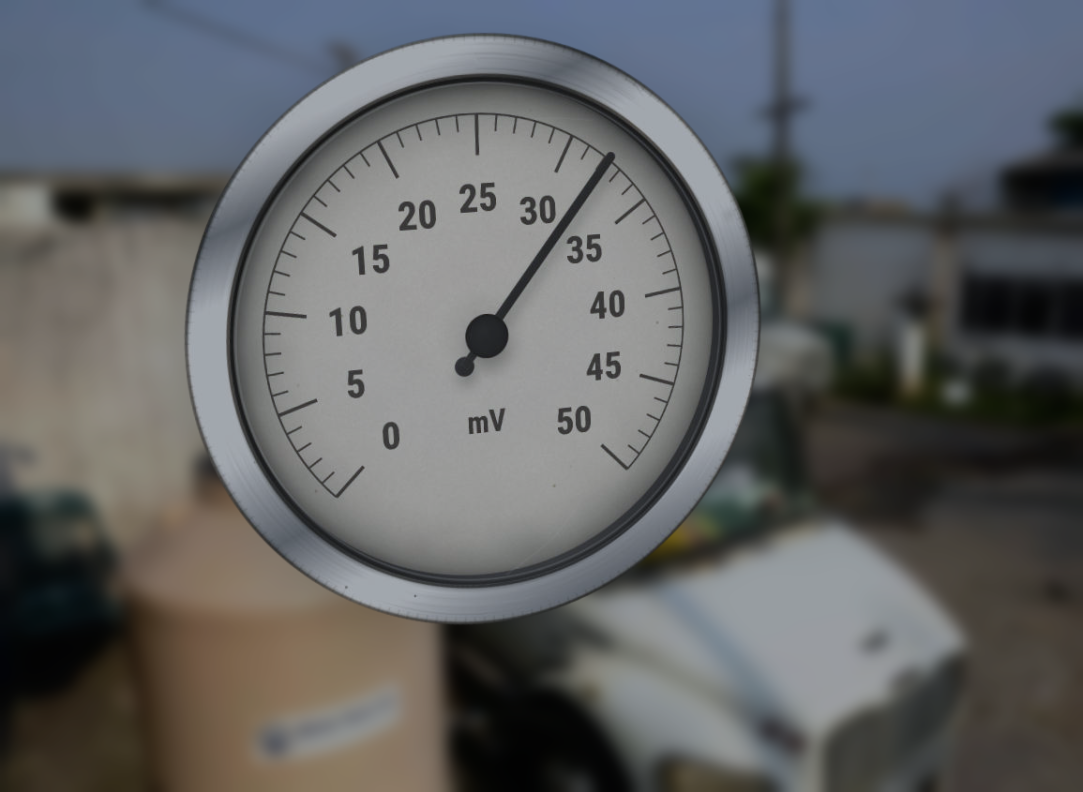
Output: 32 mV
